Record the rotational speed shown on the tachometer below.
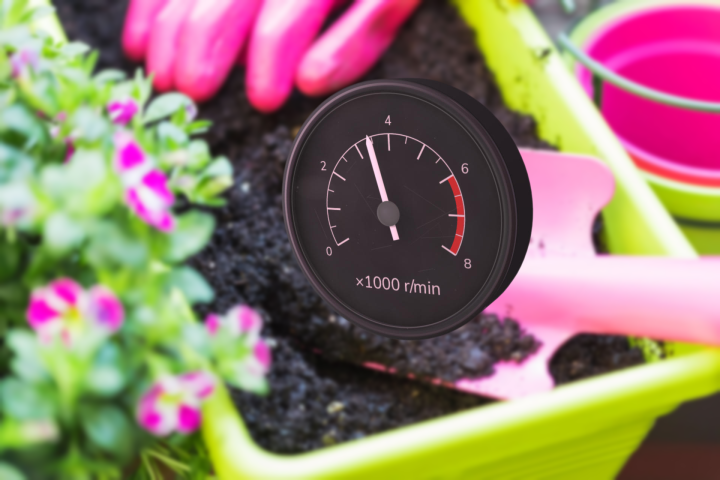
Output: 3500 rpm
